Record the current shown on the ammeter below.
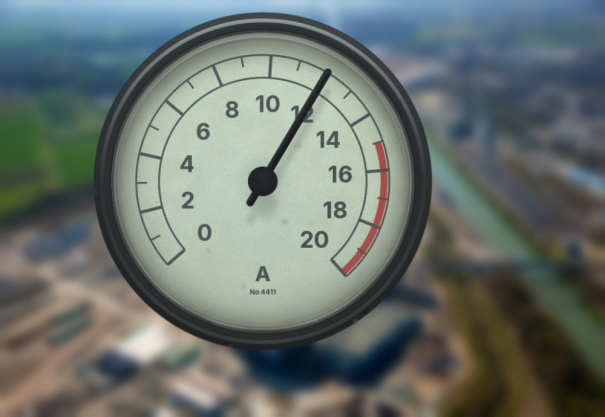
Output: 12 A
